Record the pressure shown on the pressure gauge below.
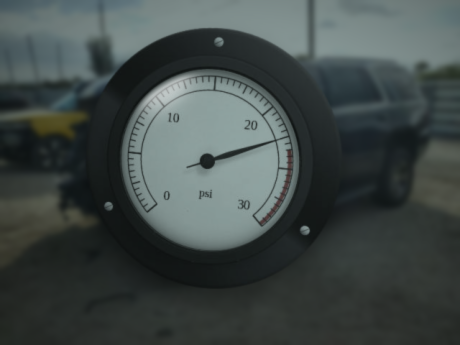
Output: 22.5 psi
